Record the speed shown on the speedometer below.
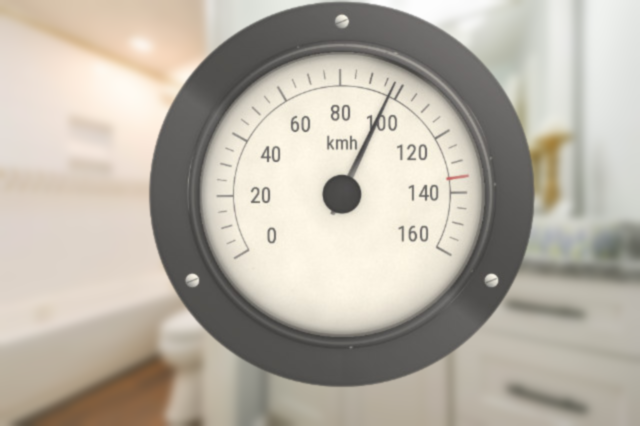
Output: 97.5 km/h
